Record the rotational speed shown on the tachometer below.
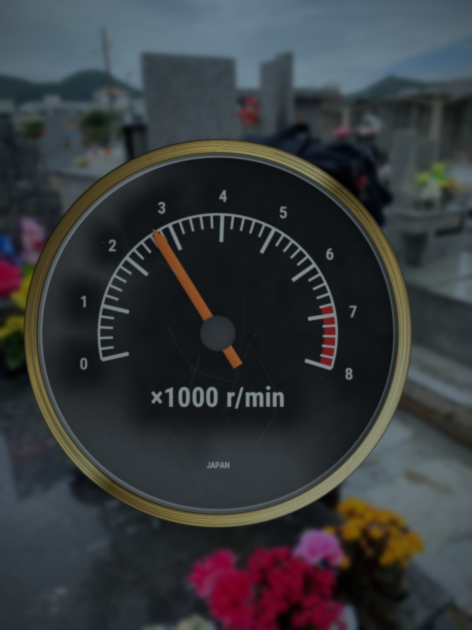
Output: 2700 rpm
